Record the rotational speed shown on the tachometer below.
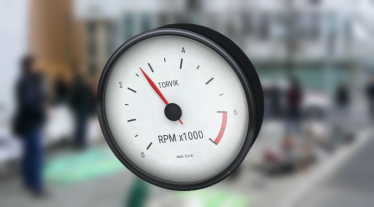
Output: 2750 rpm
